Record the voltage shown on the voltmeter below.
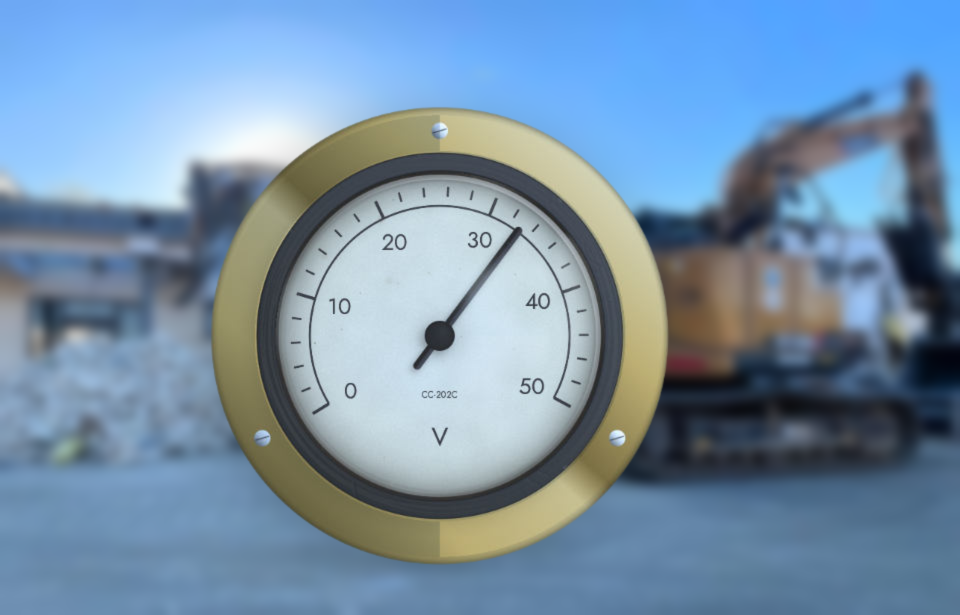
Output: 33 V
